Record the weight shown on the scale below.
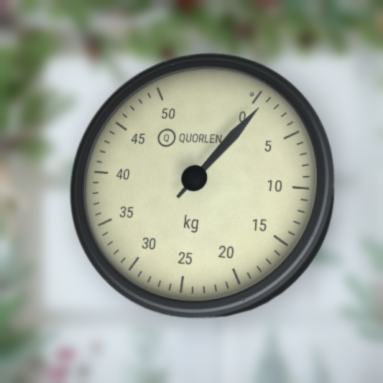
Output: 1 kg
